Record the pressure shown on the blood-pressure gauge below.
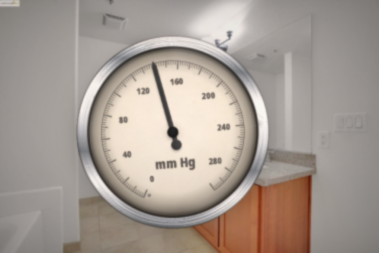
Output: 140 mmHg
